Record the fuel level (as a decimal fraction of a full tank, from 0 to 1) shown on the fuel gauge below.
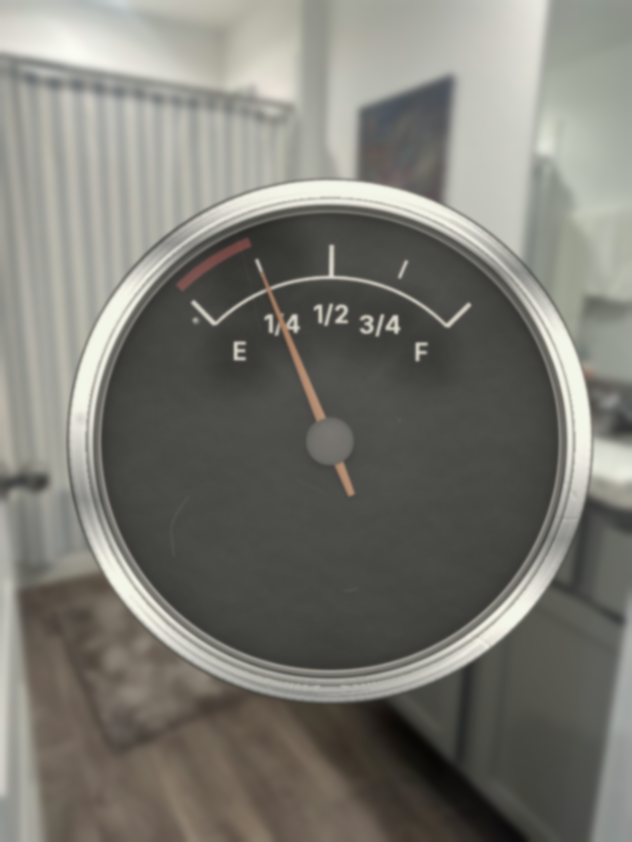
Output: 0.25
